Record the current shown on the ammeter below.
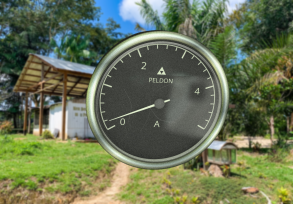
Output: 0.2 A
